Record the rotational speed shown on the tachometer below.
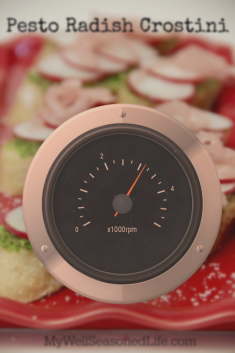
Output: 3125 rpm
